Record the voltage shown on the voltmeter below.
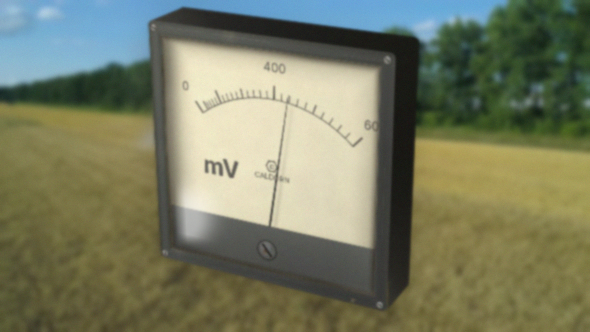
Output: 440 mV
